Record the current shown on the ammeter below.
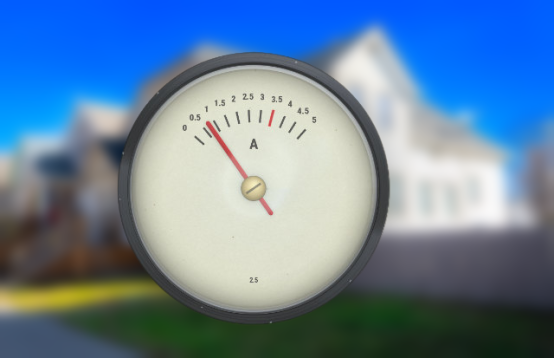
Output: 0.75 A
